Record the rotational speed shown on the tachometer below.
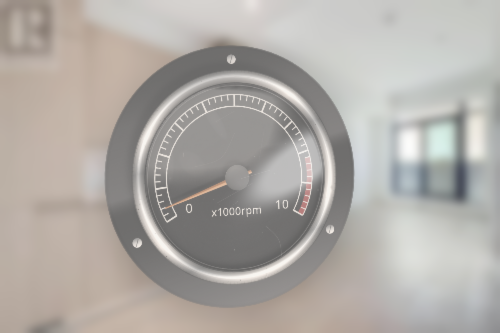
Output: 400 rpm
